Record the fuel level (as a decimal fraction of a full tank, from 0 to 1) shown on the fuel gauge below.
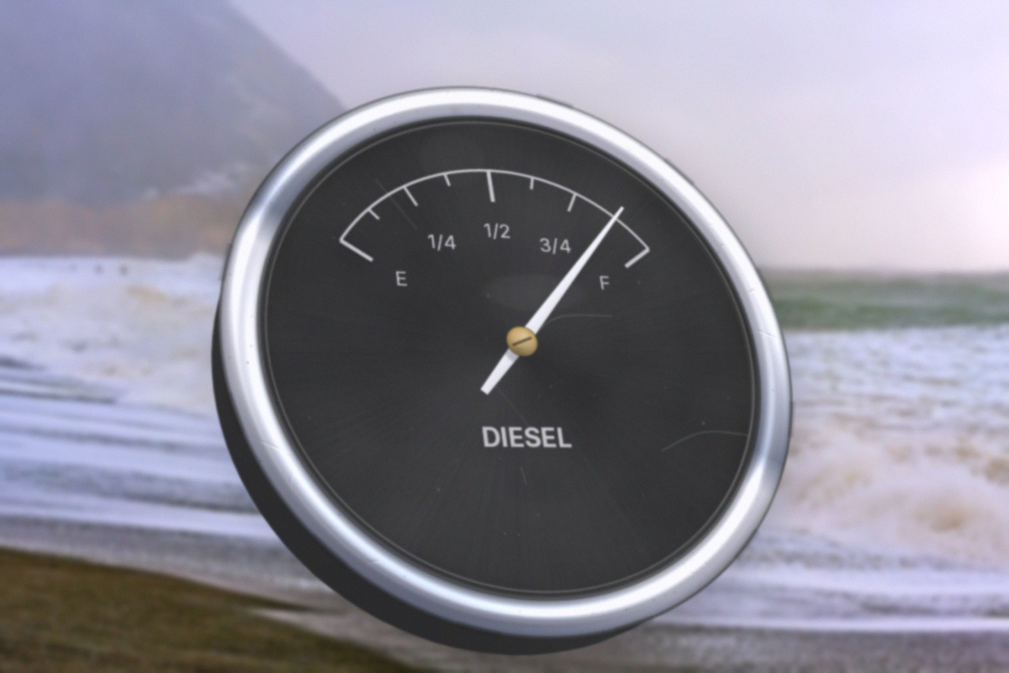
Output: 0.875
